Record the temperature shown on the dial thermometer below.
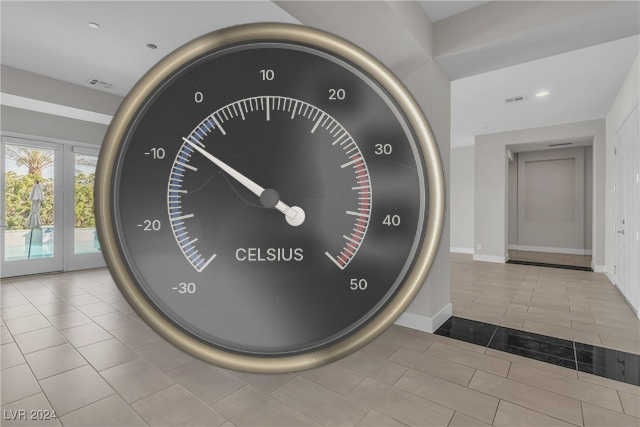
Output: -6 °C
